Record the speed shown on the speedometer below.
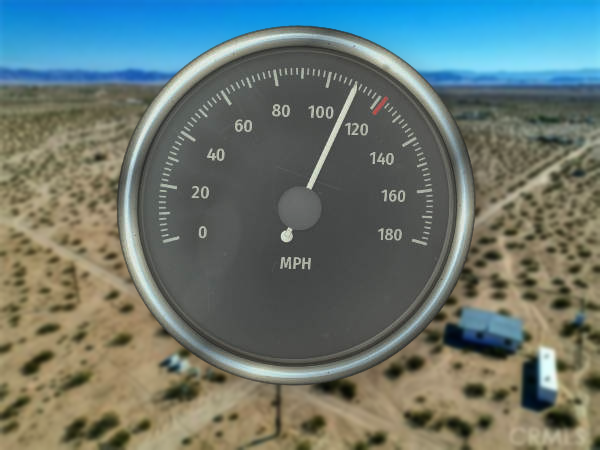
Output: 110 mph
